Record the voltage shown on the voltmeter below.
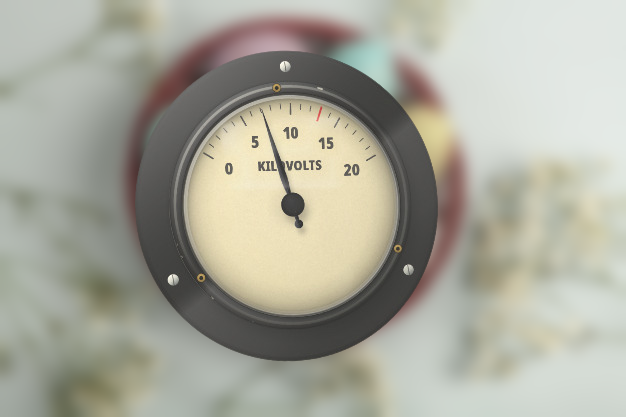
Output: 7 kV
